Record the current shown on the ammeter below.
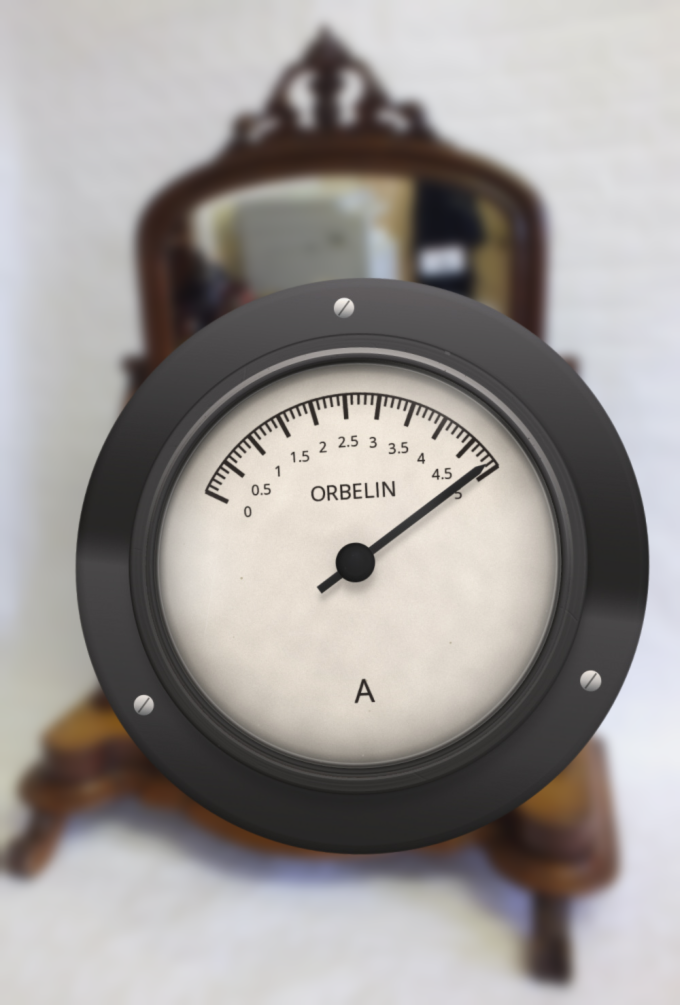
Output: 4.9 A
